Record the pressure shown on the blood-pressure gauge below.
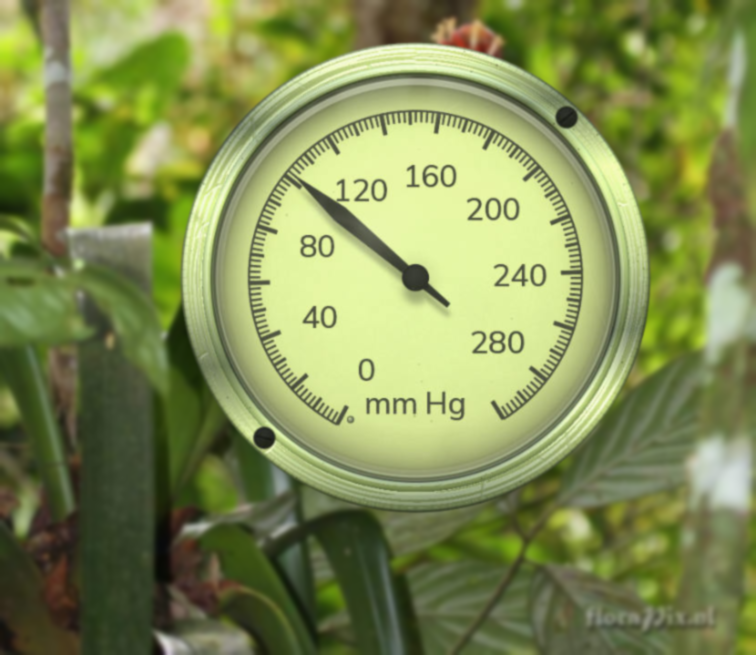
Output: 102 mmHg
